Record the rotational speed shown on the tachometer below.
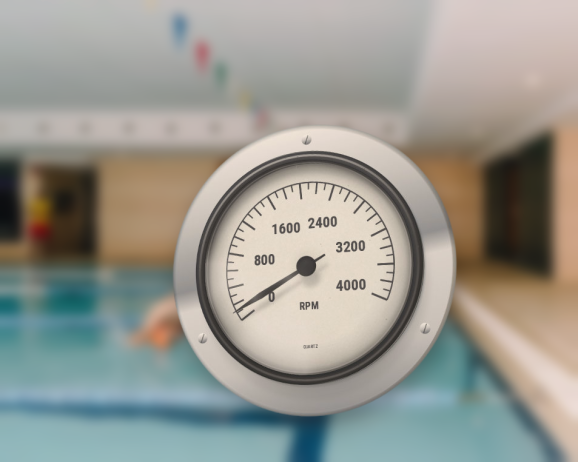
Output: 100 rpm
